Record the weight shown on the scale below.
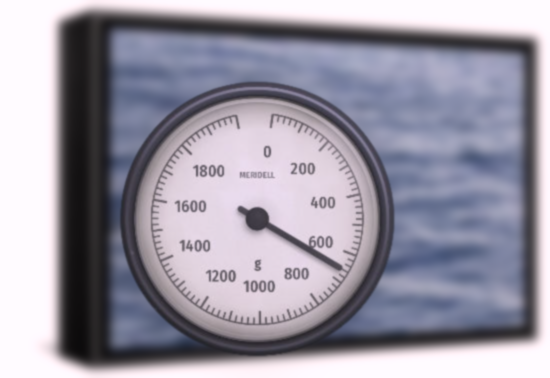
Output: 660 g
